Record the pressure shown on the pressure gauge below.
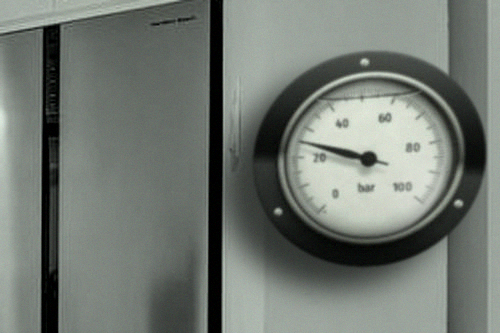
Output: 25 bar
